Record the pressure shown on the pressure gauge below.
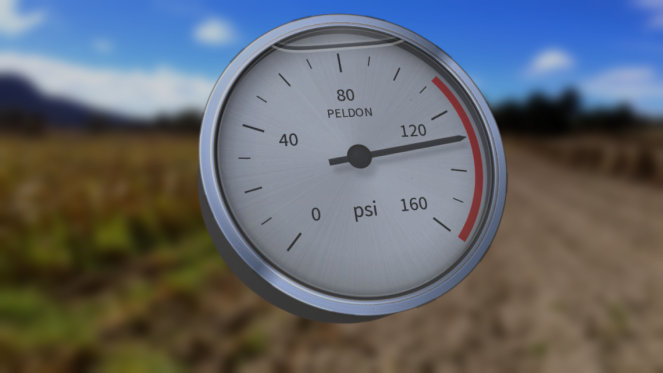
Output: 130 psi
